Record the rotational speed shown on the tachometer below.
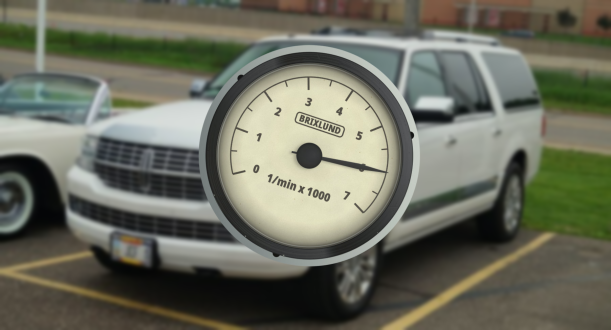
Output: 6000 rpm
